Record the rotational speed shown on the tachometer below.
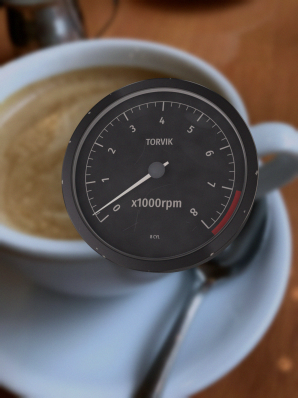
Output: 200 rpm
